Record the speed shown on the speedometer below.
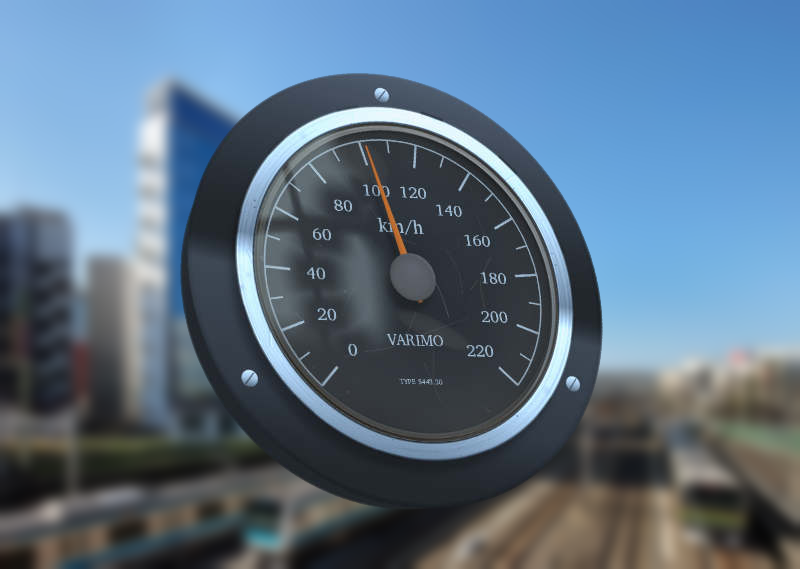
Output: 100 km/h
